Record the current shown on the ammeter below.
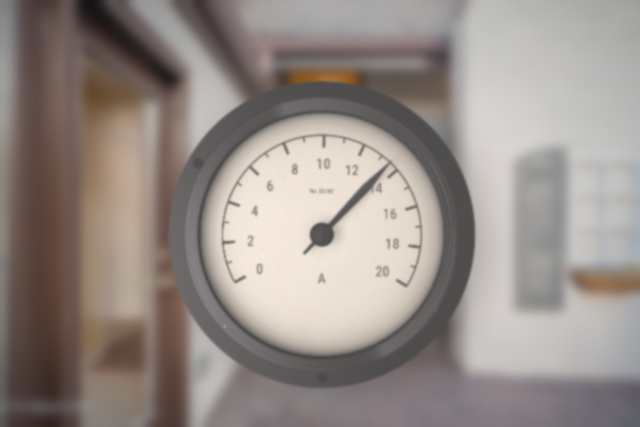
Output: 13.5 A
